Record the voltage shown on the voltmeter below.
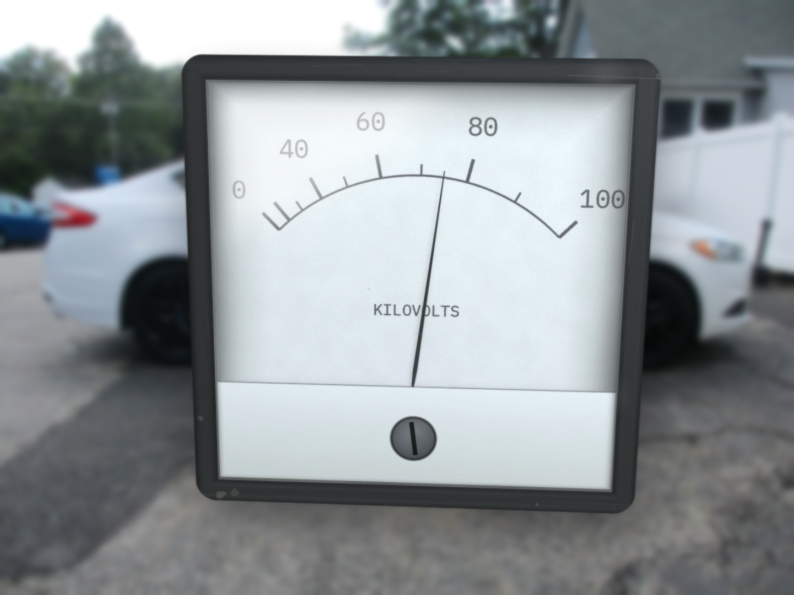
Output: 75 kV
